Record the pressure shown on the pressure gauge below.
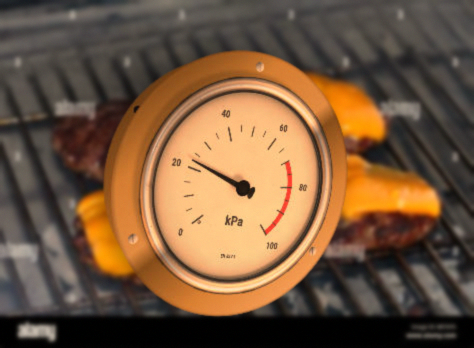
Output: 22.5 kPa
